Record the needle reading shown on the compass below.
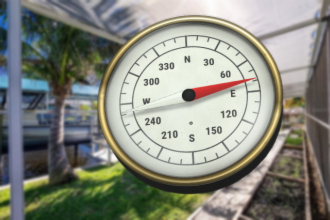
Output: 80 °
